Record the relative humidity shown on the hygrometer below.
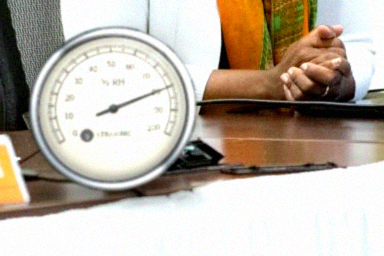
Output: 80 %
